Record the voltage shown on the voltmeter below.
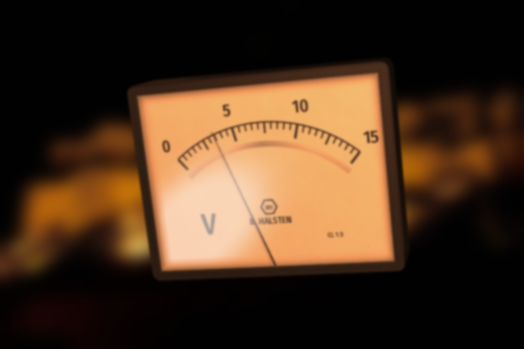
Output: 3.5 V
